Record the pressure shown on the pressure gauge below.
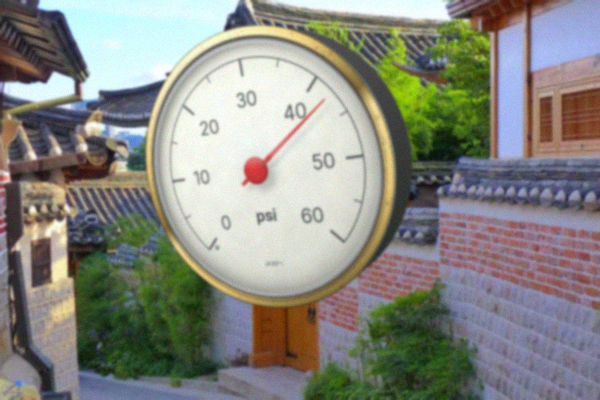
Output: 42.5 psi
